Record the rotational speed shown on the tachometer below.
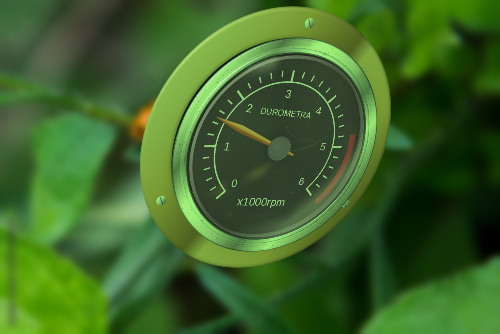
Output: 1500 rpm
